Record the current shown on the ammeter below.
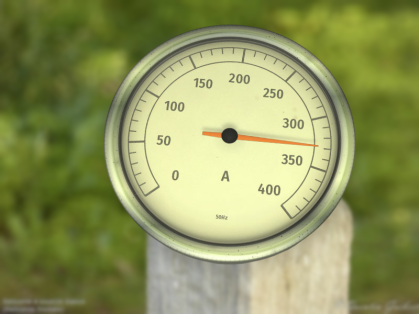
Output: 330 A
